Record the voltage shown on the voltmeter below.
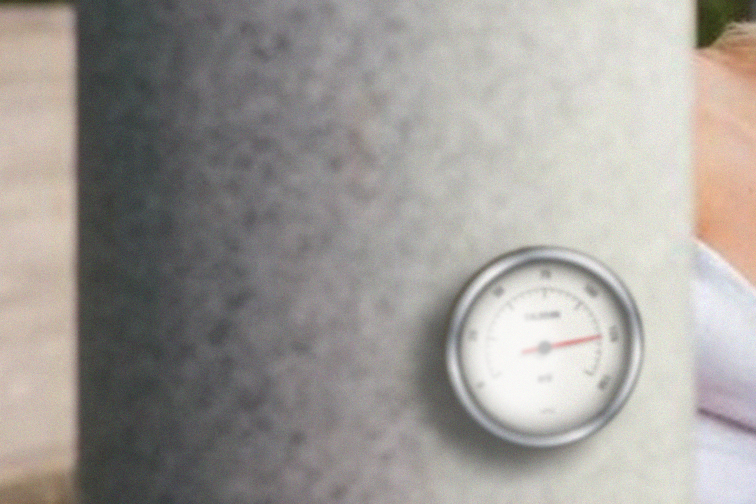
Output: 125 mV
